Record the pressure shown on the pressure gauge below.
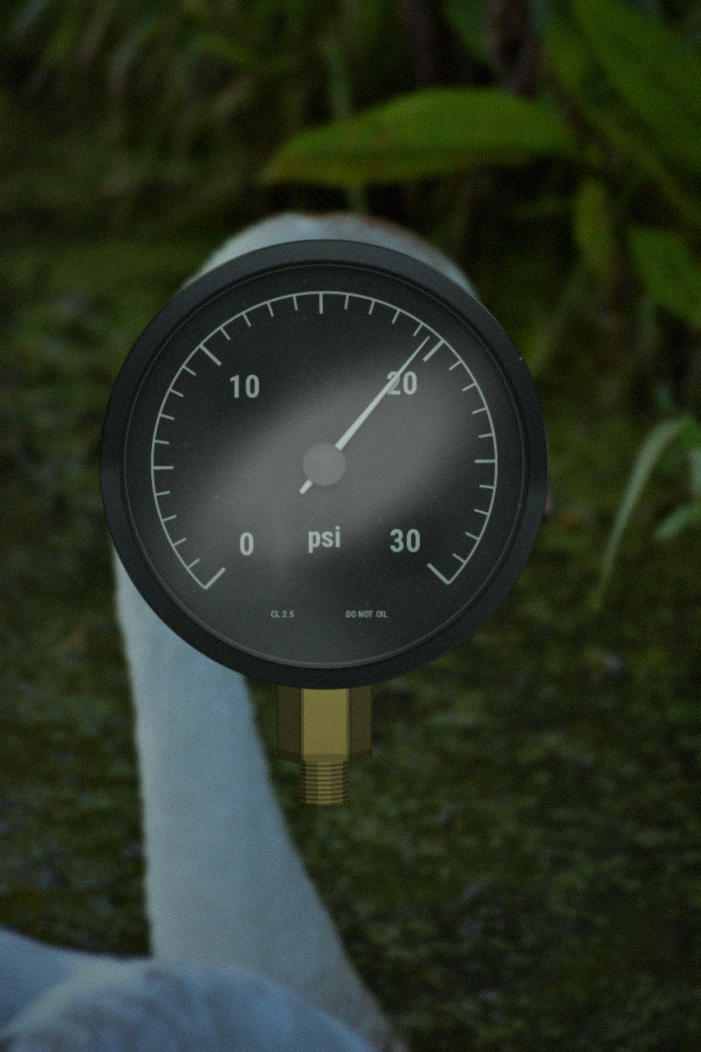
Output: 19.5 psi
